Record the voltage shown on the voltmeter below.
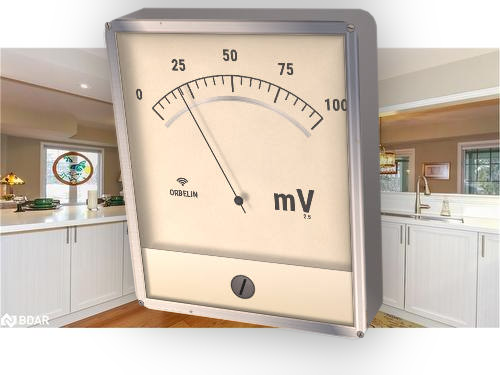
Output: 20 mV
